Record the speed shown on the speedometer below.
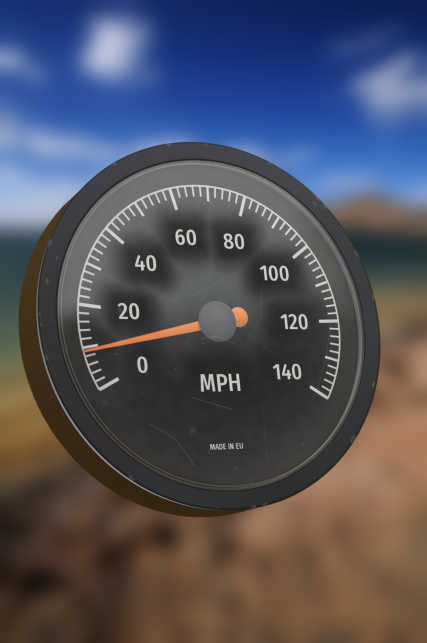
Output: 9 mph
